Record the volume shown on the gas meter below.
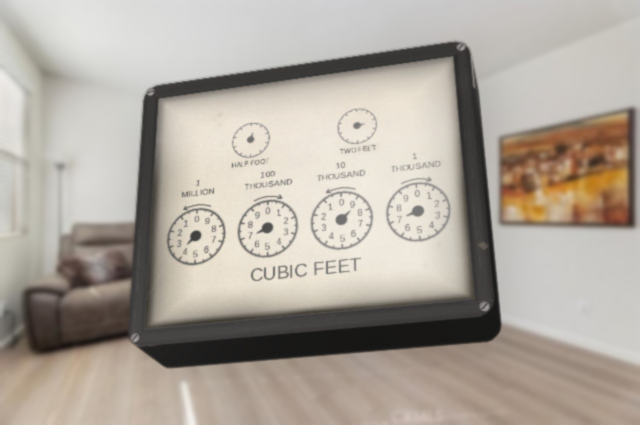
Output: 368700 ft³
